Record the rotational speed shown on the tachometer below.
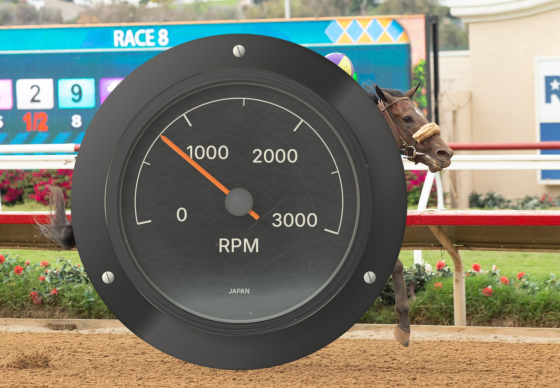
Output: 750 rpm
